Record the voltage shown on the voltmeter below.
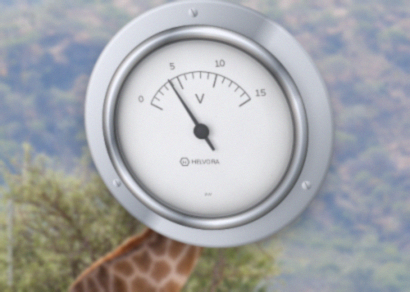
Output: 4 V
